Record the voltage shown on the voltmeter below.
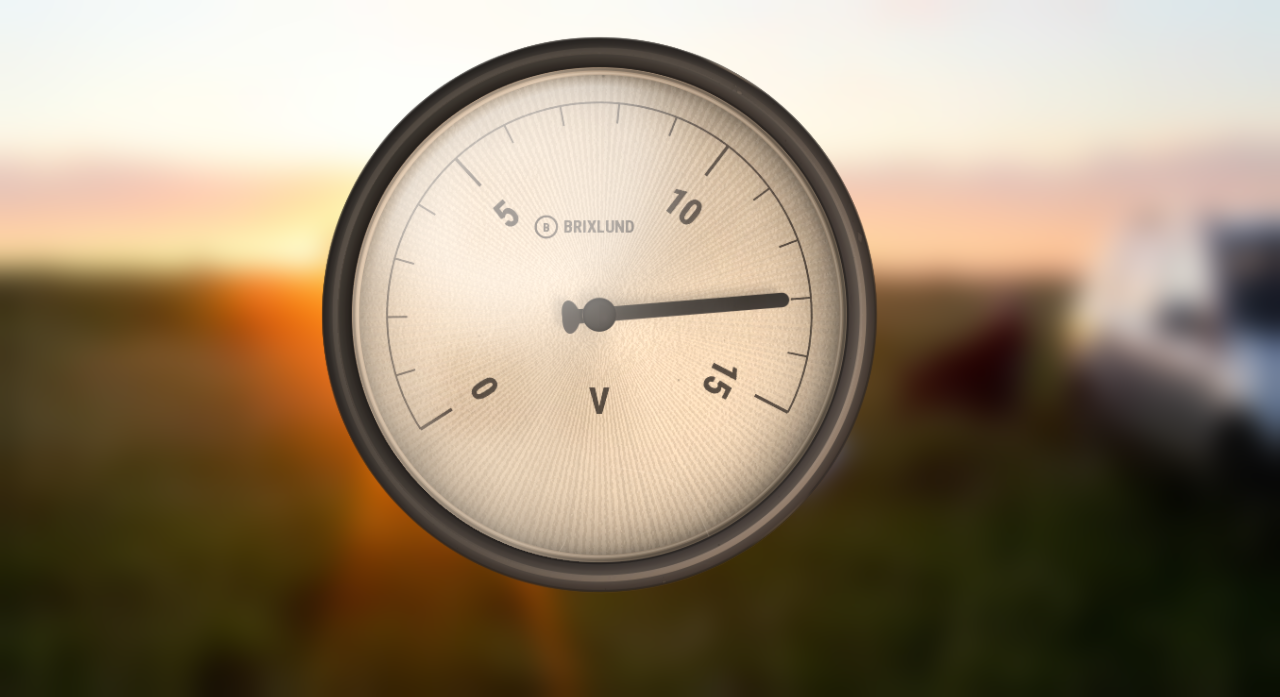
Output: 13 V
